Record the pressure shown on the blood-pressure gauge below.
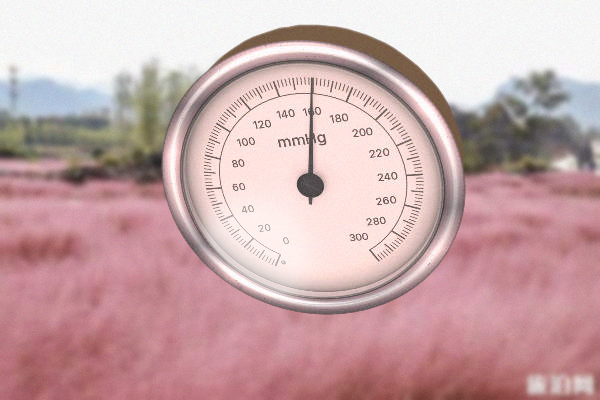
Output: 160 mmHg
